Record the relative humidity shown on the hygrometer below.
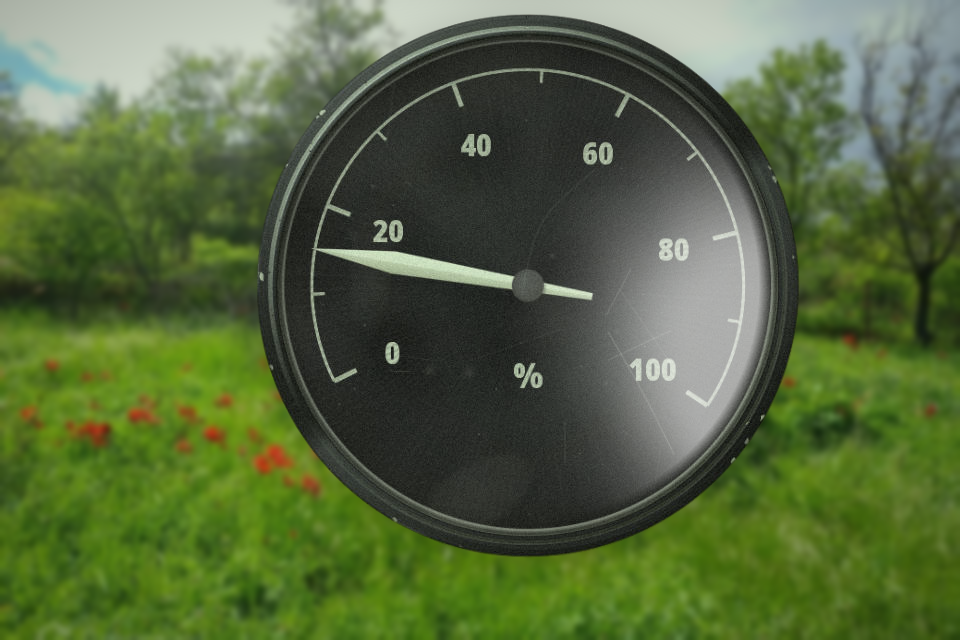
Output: 15 %
